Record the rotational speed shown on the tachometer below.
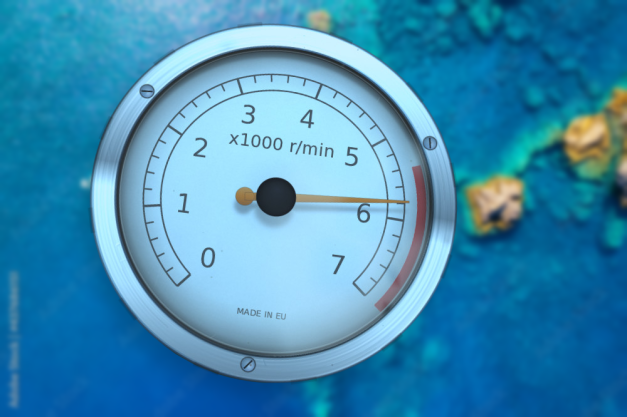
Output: 5800 rpm
